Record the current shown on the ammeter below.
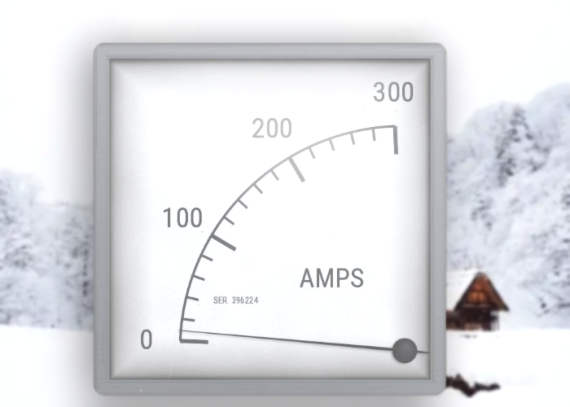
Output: 10 A
